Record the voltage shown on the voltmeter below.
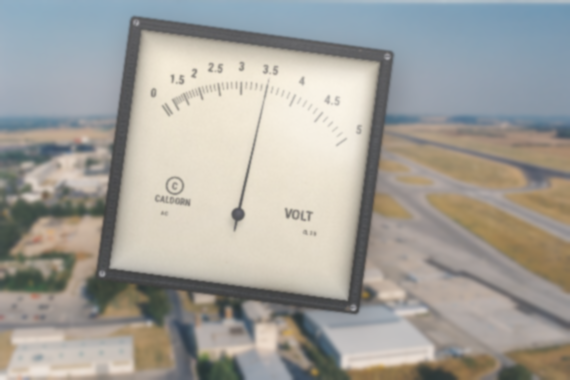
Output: 3.5 V
